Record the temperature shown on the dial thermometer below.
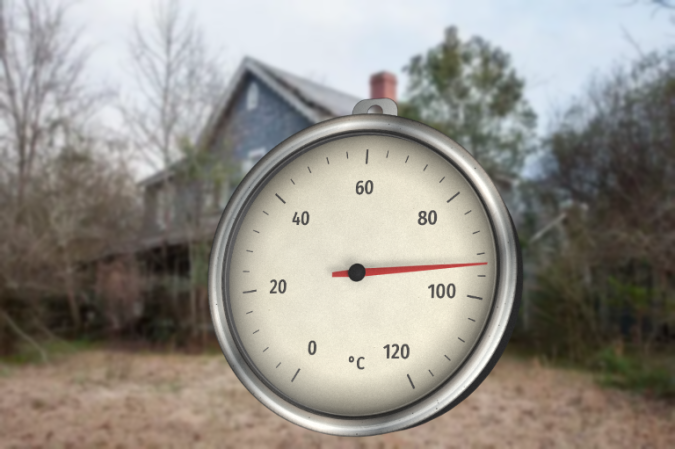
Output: 94 °C
